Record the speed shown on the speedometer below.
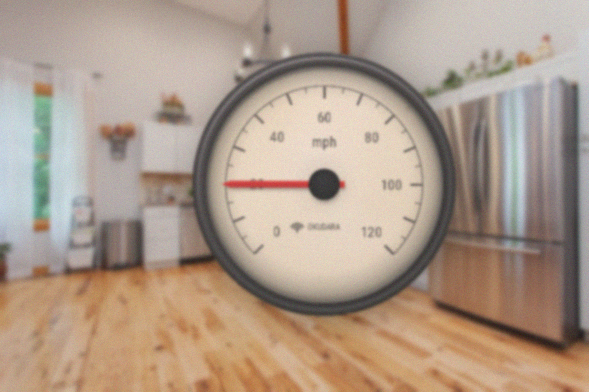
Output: 20 mph
